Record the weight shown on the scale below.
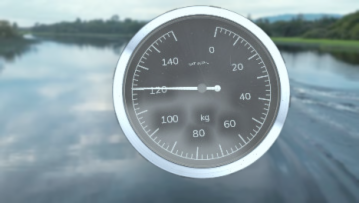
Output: 120 kg
